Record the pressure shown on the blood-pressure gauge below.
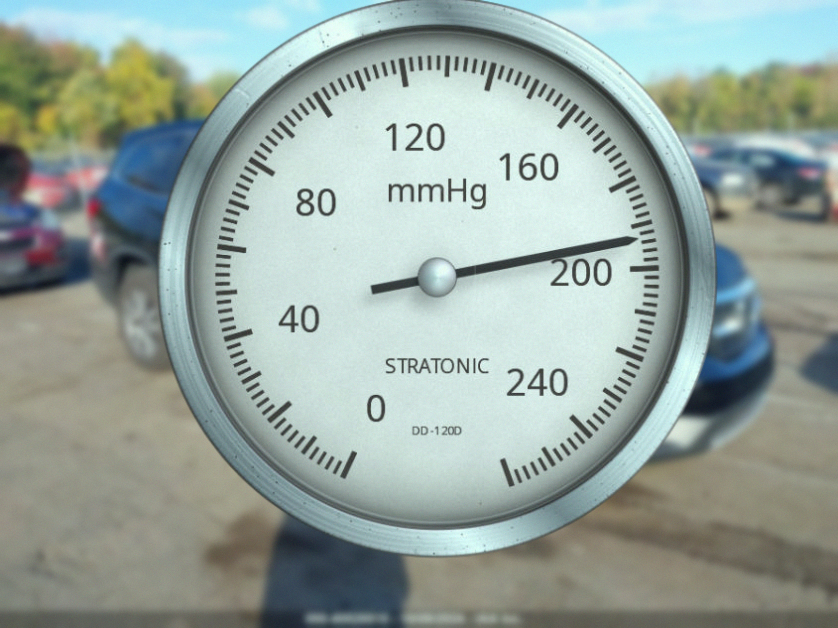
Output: 193 mmHg
